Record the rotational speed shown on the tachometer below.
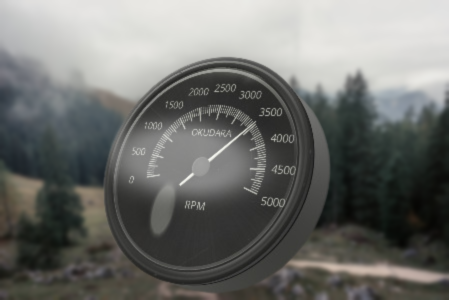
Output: 3500 rpm
